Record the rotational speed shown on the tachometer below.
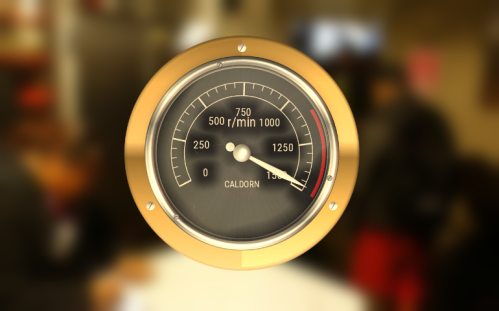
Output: 1475 rpm
